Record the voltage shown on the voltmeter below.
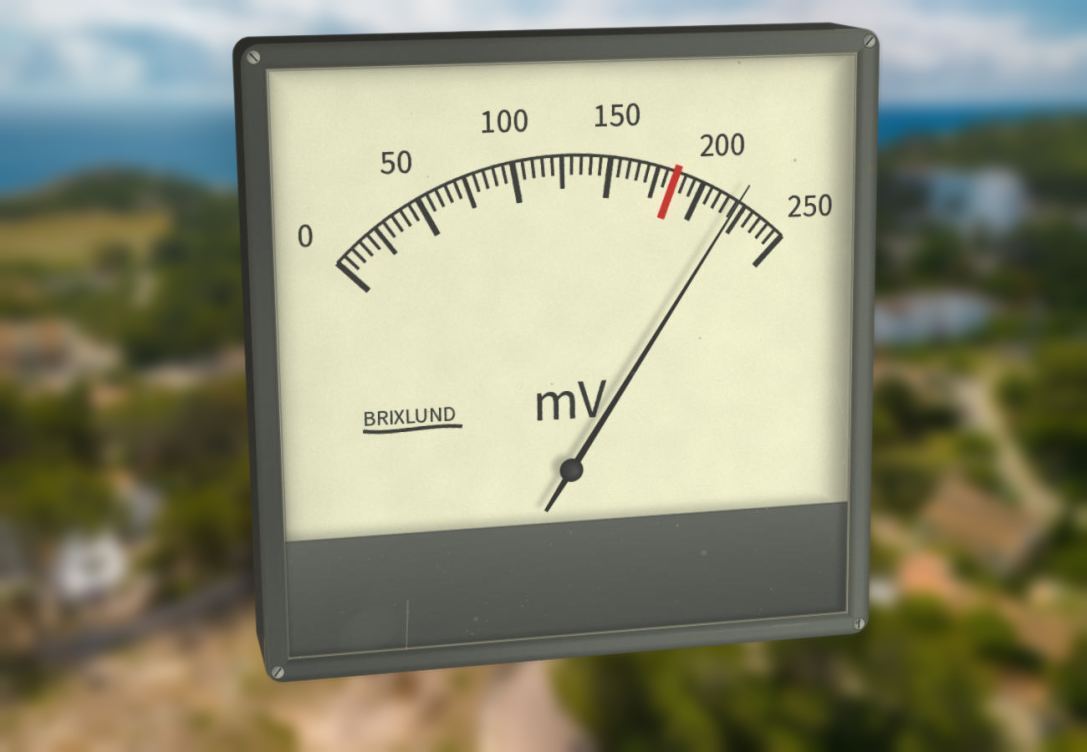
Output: 220 mV
